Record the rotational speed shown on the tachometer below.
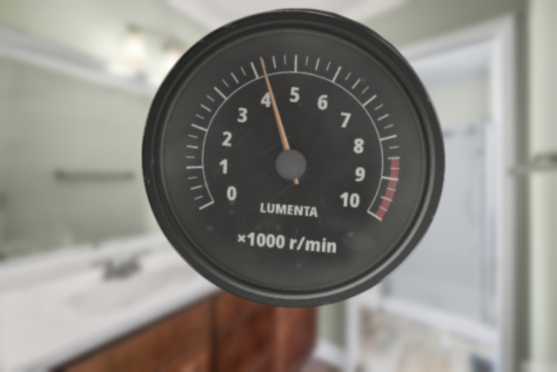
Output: 4250 rpm
